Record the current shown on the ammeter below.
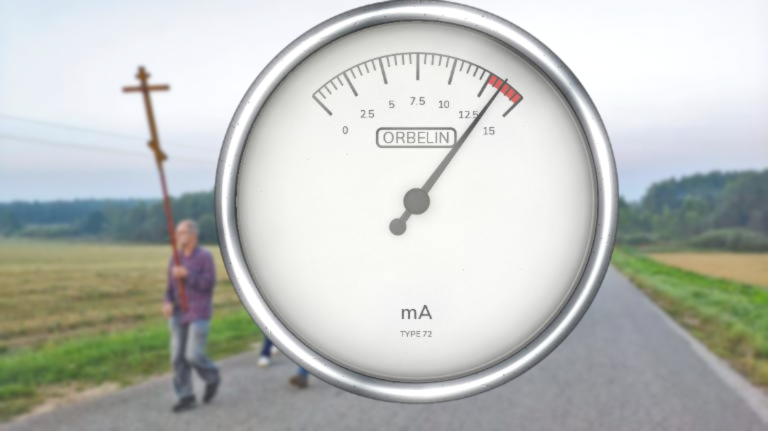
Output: 13.5 mA
